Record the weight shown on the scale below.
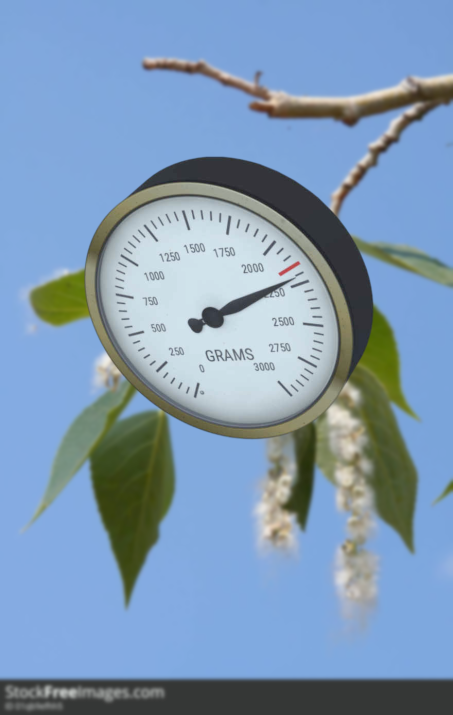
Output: 2200 g
